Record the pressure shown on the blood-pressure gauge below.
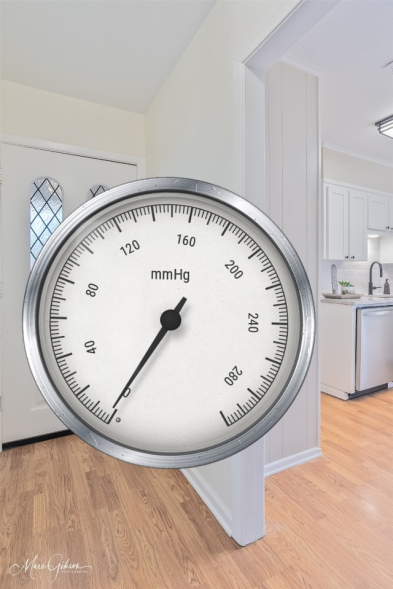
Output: 2 mmHg
